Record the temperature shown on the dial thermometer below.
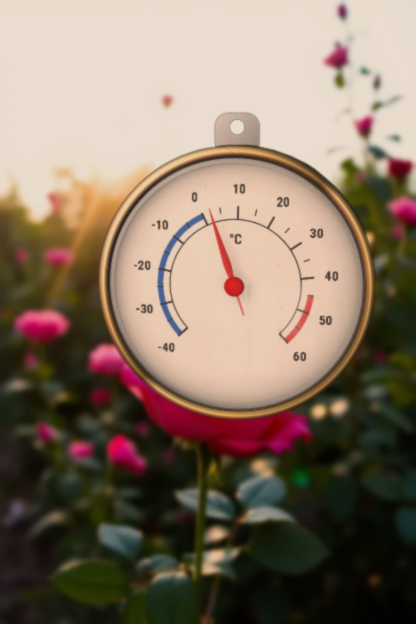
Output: 2.5 °C
